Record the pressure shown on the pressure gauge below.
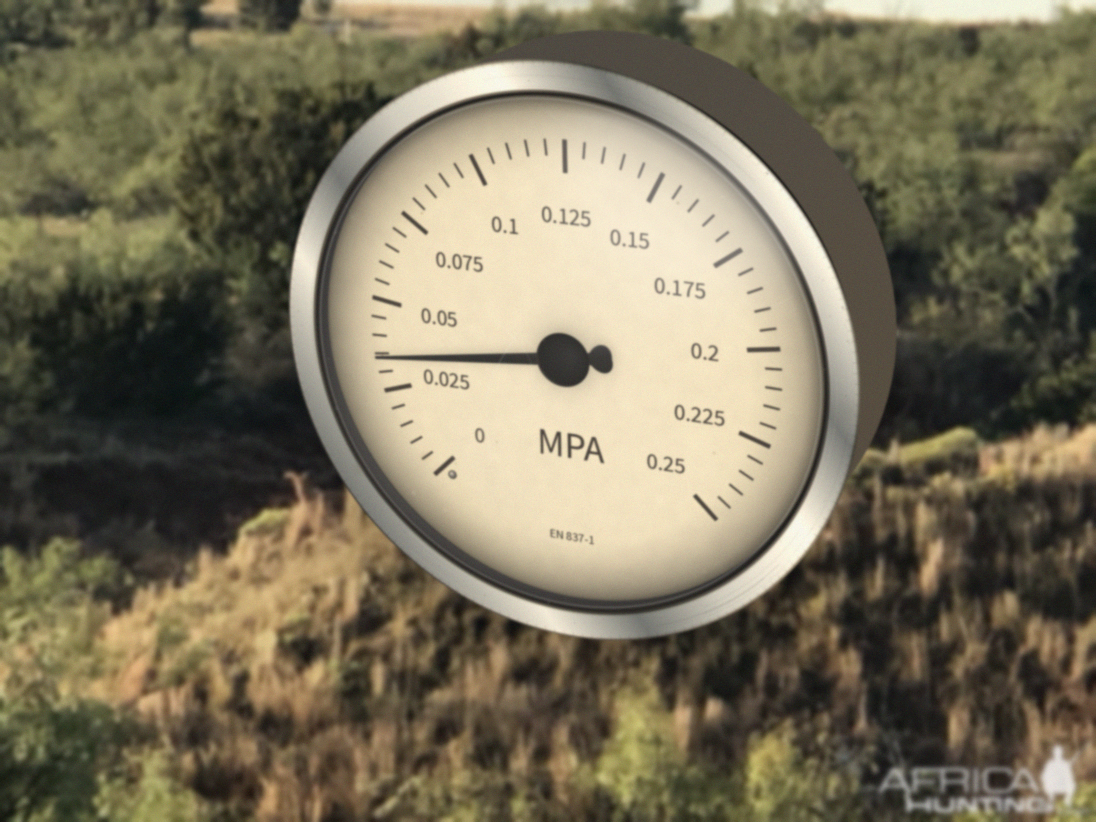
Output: 0.035 MPa
